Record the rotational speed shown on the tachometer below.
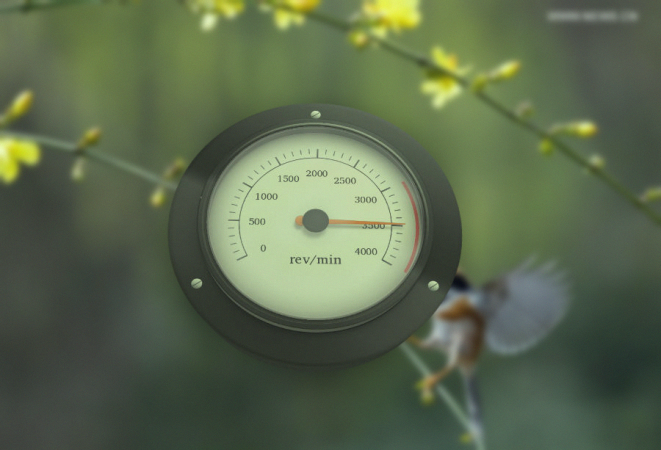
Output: 3500 rpm
